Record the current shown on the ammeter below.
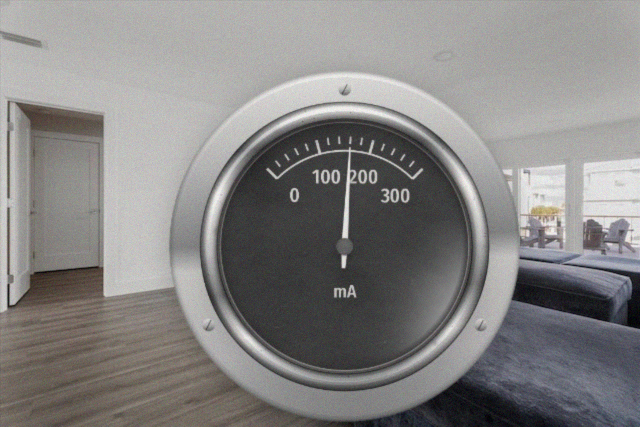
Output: 160 mA
